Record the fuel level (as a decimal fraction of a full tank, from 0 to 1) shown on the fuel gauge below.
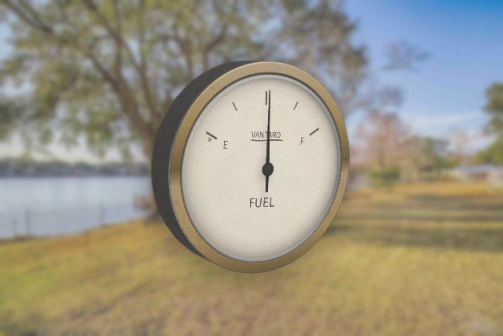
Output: 0.5
